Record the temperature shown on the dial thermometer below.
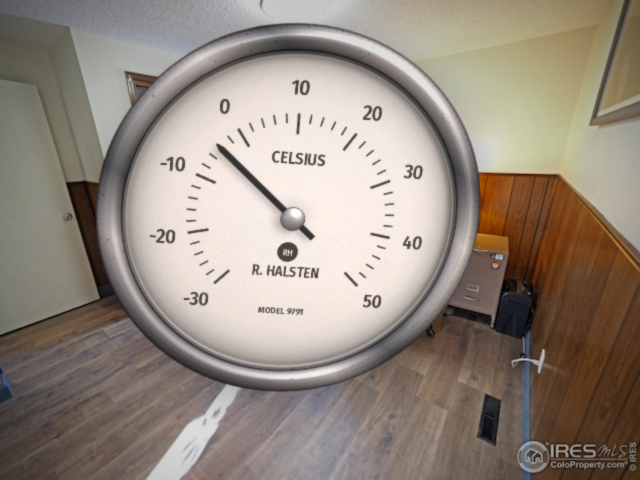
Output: -4 °C
